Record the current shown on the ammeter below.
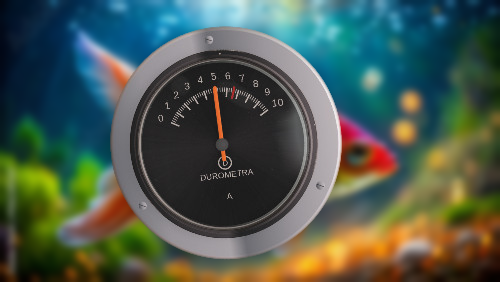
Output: 5 A
